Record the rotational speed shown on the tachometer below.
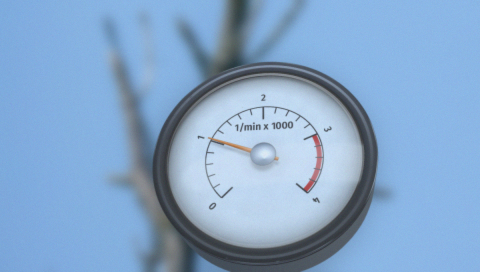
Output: 1000 rpm
